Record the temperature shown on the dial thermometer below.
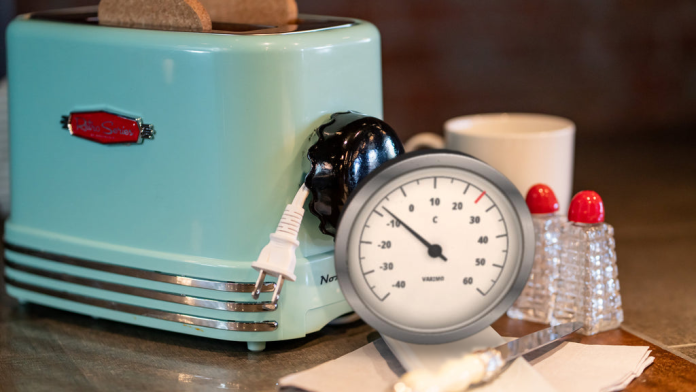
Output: -7.5 °C
